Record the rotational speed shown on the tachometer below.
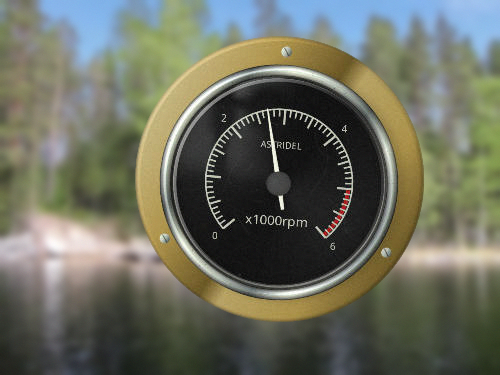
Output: 2700 rpm
